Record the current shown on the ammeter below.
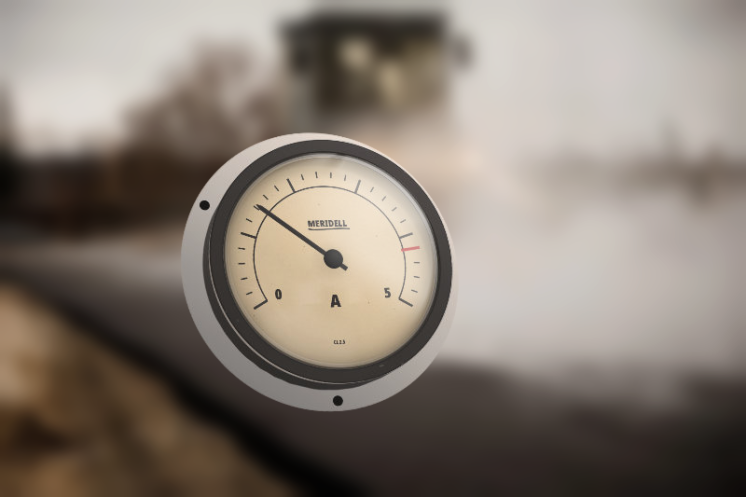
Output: 1.4 A
